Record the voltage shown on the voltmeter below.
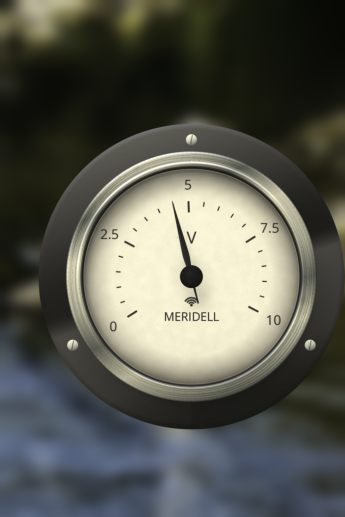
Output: 4.5 V
